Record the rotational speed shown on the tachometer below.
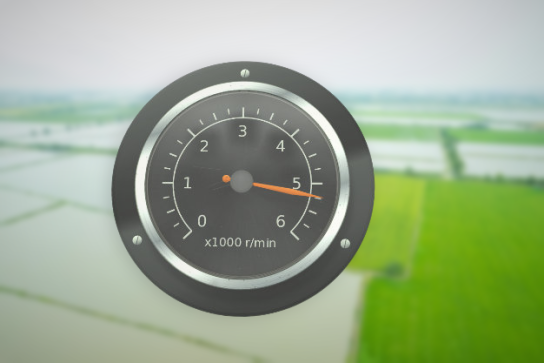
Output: 5250 rpm
